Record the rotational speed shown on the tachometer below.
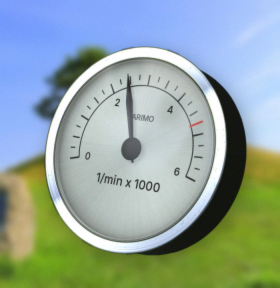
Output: 2500 rpm
